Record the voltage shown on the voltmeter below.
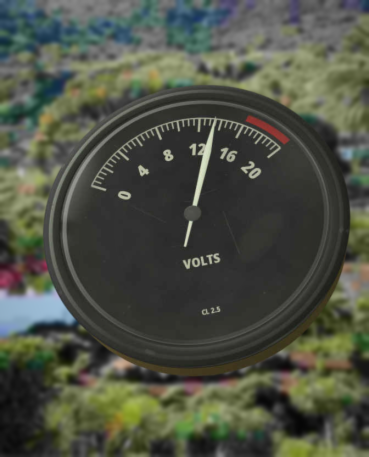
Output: 13.5 V
